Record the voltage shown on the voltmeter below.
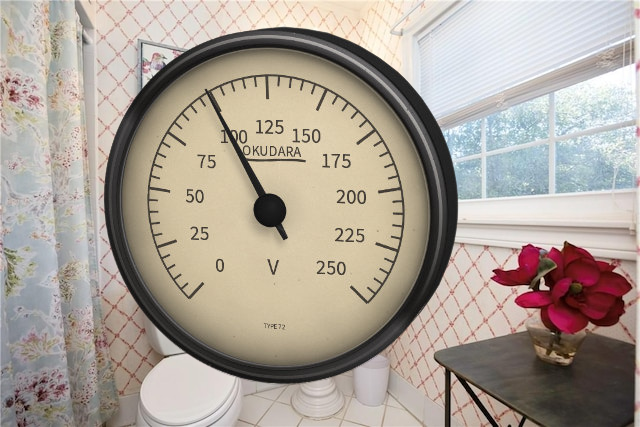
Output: 100 V
